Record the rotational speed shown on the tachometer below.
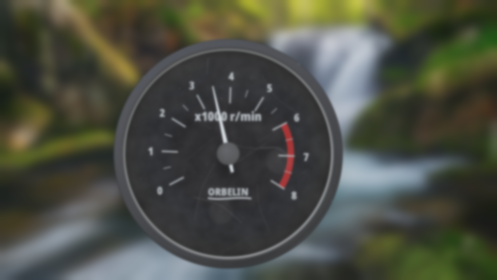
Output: 3500 rpm
